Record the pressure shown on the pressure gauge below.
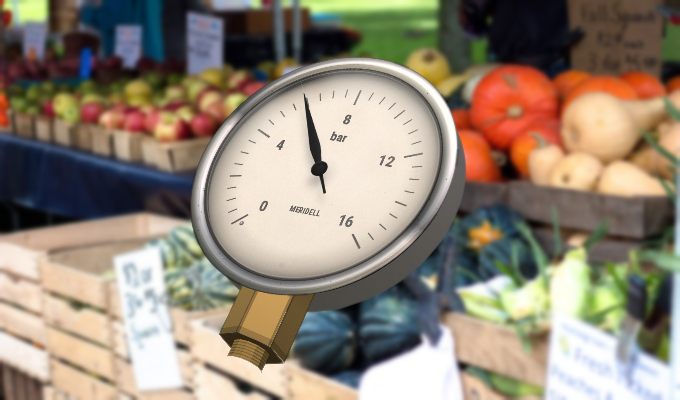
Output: 6 bar
